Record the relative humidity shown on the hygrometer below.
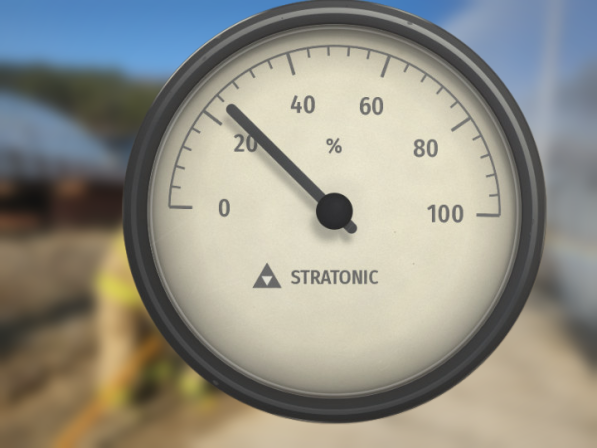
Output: 24 %
